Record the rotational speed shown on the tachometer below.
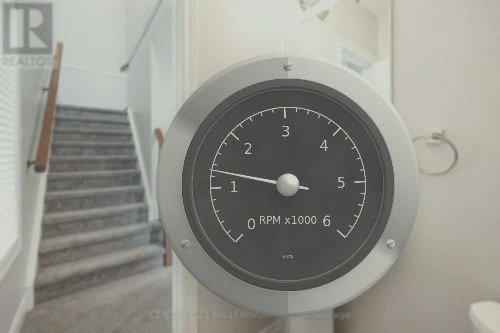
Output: 1300 rpm
